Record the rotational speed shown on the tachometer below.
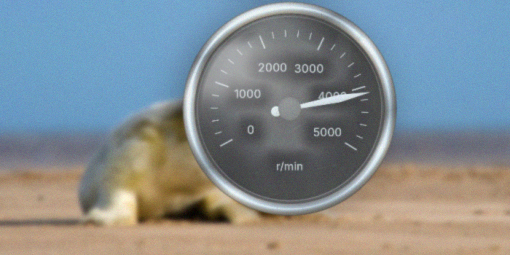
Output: 4100 rpm
